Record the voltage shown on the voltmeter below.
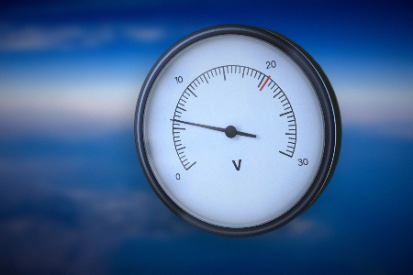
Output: 6 V
